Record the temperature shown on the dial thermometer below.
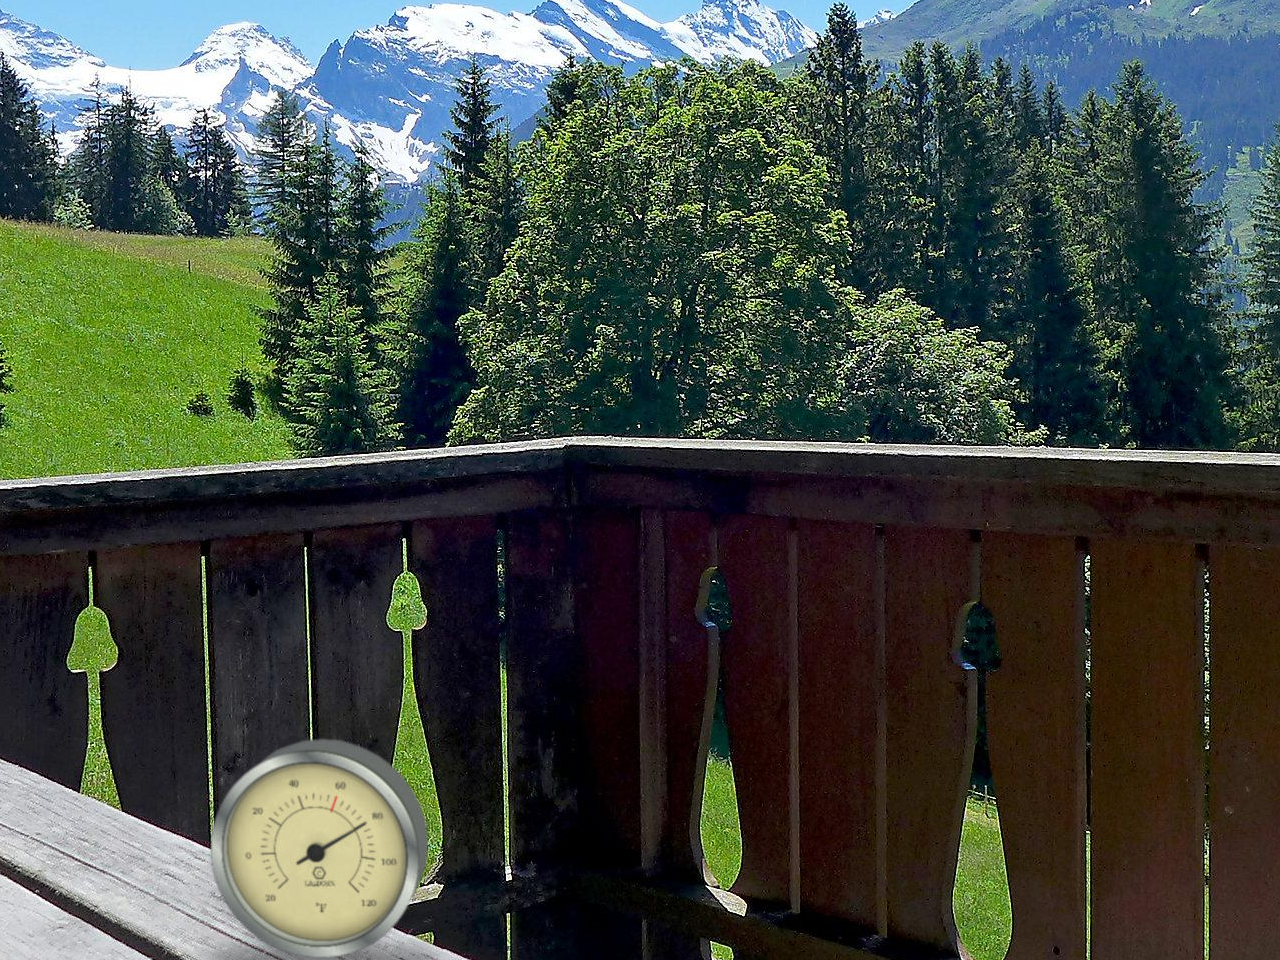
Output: 80 °F
